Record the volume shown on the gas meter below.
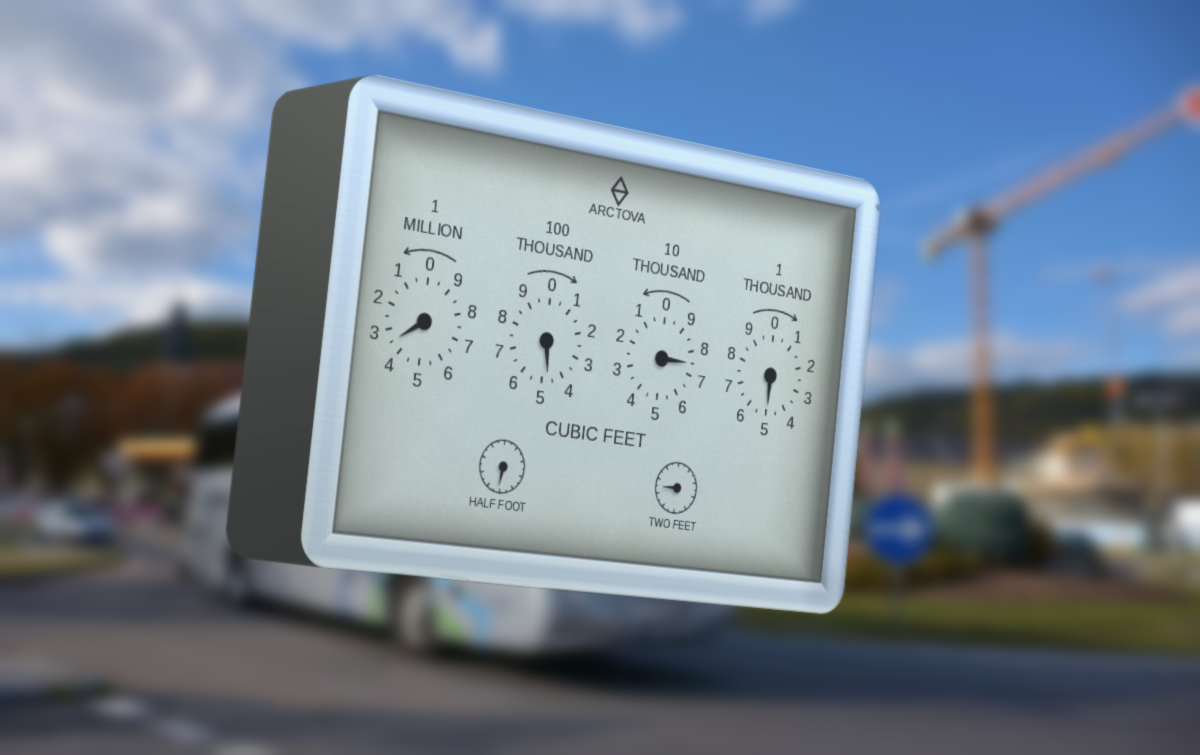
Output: 347500 ft³
